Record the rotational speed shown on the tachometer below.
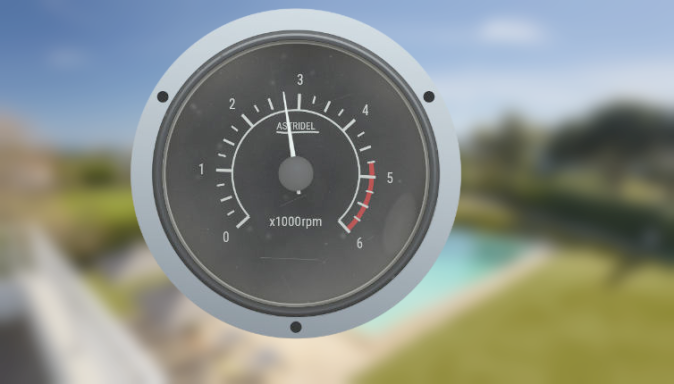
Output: 2750 rpm
